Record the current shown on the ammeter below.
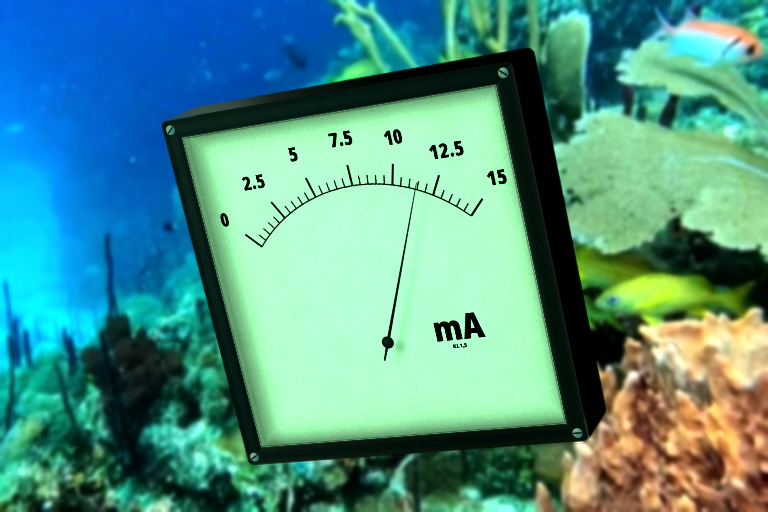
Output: 11.5 mA
